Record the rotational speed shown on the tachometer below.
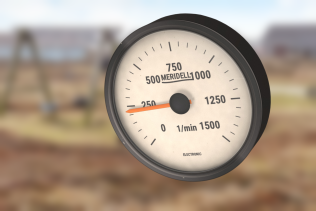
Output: 225 rpm
